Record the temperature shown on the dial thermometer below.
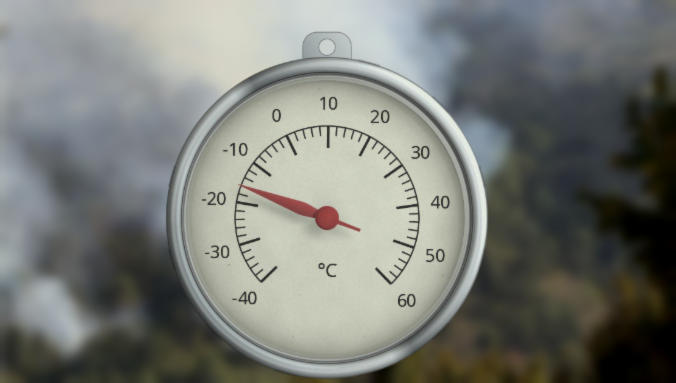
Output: -16 °C
